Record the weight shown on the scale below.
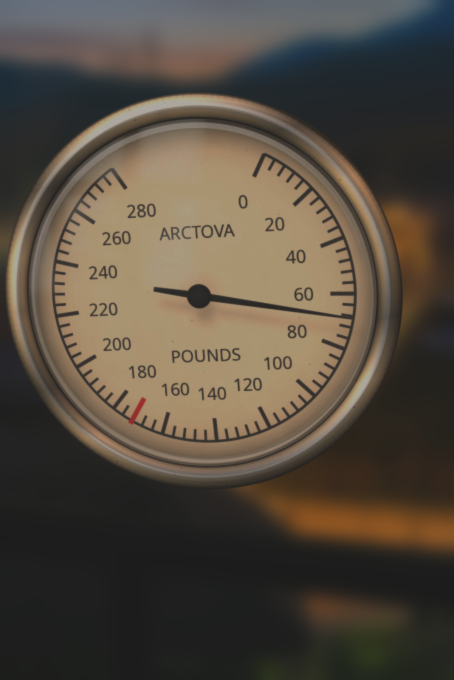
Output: 68 lb
